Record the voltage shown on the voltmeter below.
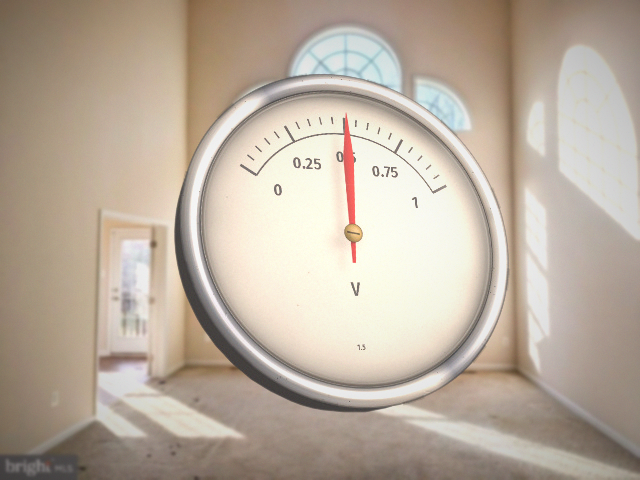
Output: 0.5 V
